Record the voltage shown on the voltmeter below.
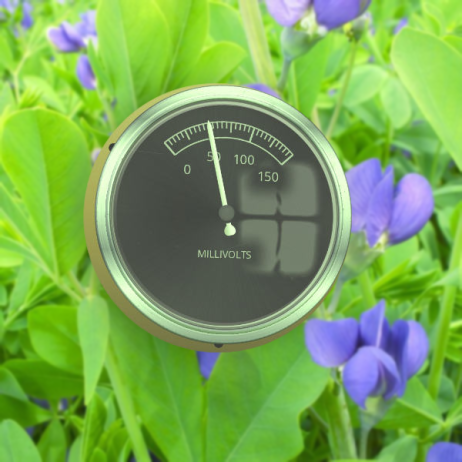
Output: 50 mV
